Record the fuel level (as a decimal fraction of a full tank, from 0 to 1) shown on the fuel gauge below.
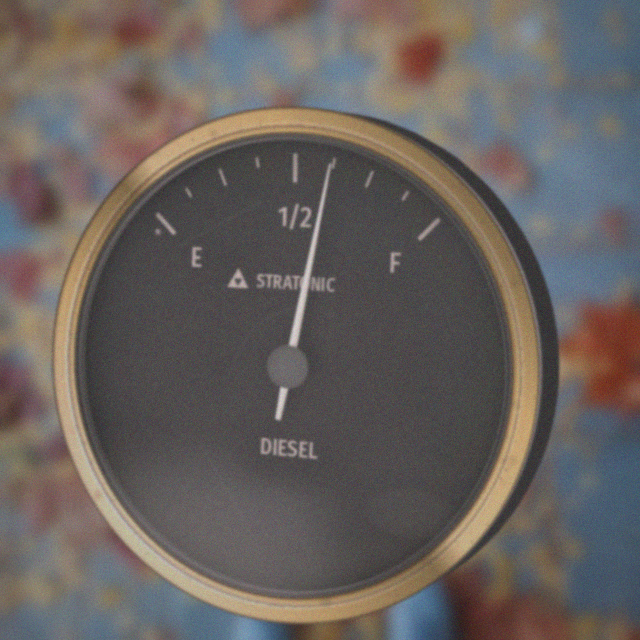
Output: 0.625
